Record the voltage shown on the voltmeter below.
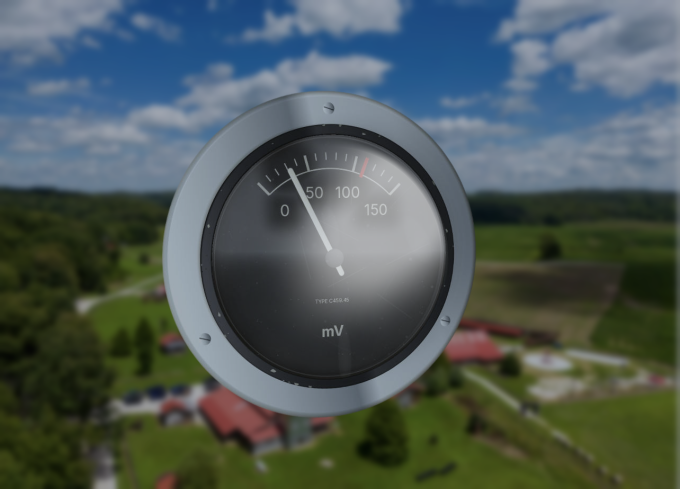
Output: 30 mV
